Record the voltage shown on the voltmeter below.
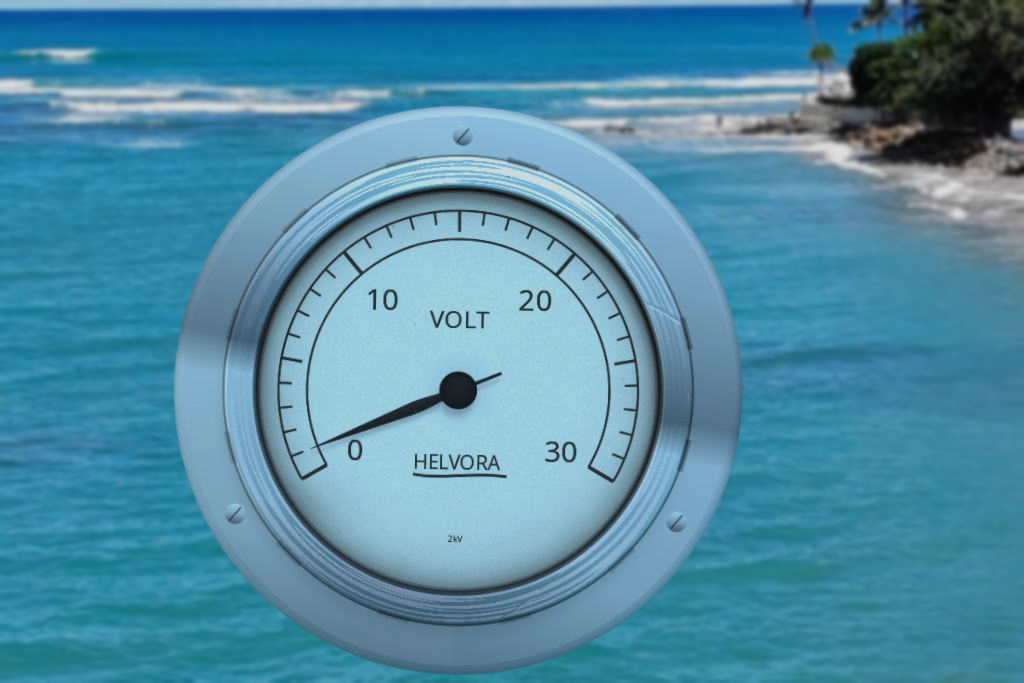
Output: 1 V
